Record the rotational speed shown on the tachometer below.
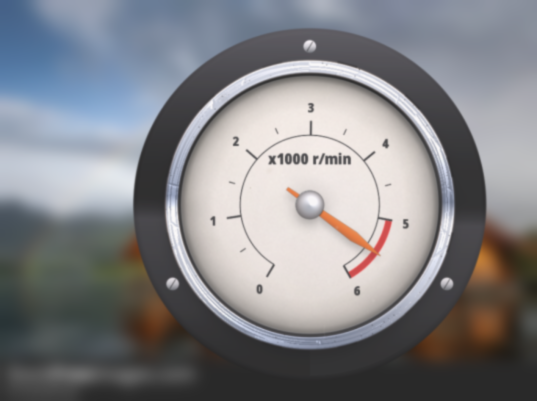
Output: 5500 rpm
